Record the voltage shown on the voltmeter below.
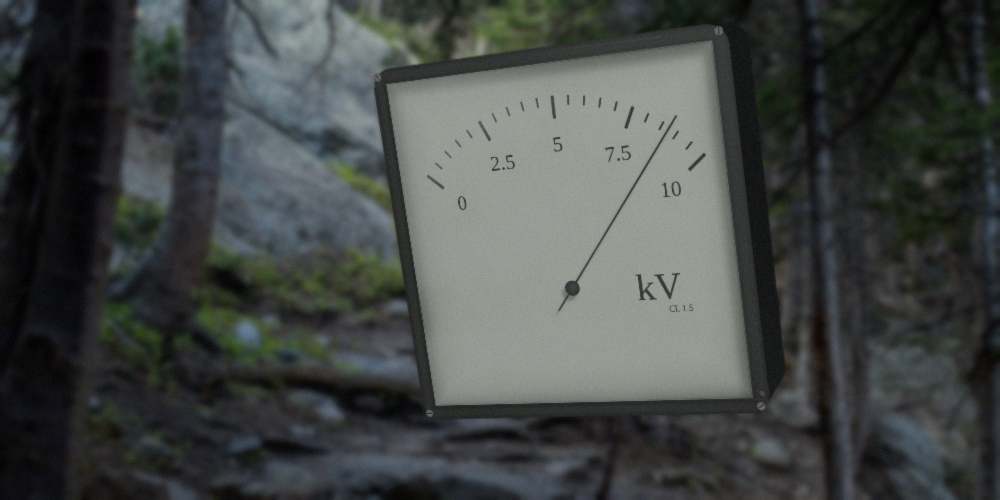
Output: 8.75 kV
